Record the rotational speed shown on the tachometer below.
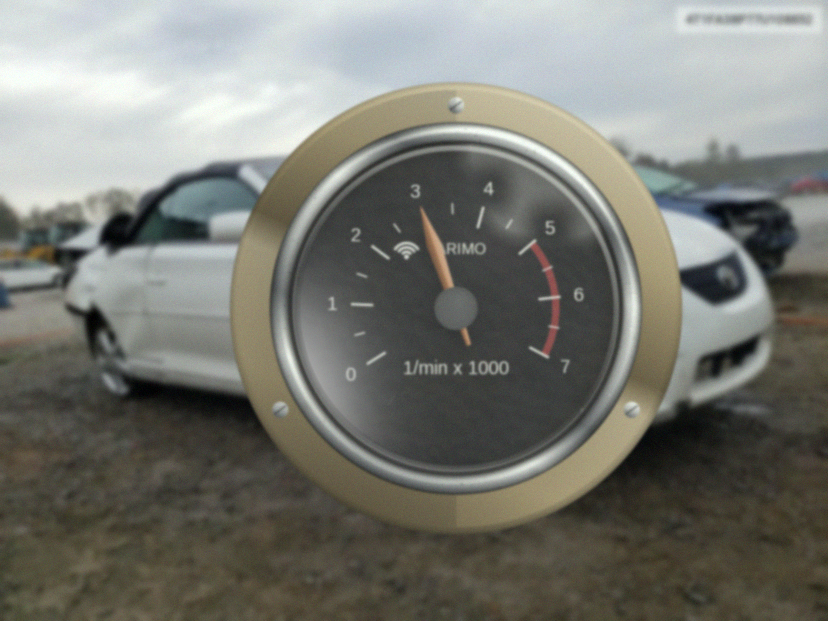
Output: 3000 rpm
